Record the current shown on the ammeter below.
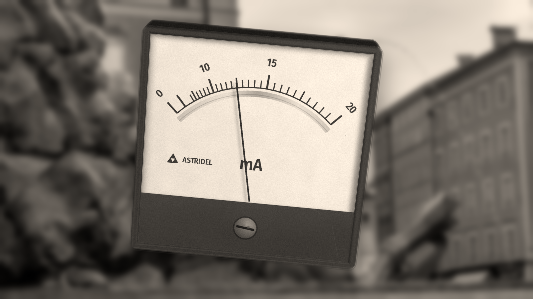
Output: 12.5 mA
